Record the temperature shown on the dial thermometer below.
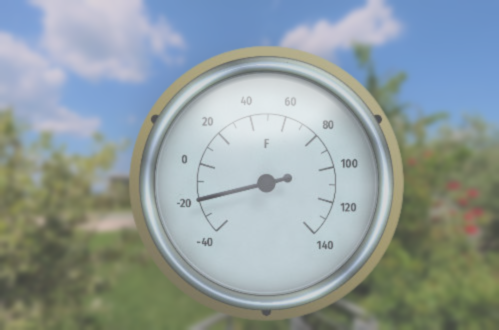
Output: -20 °F
